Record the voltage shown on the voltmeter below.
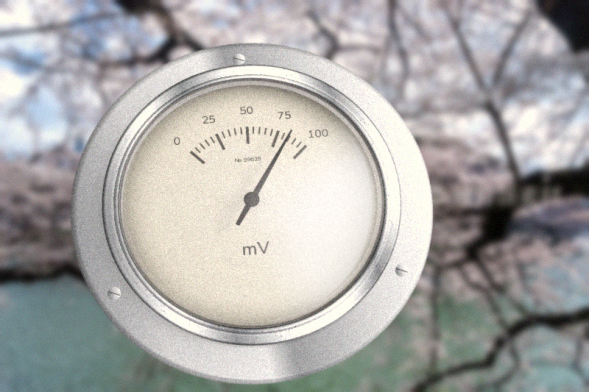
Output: 85 mV
